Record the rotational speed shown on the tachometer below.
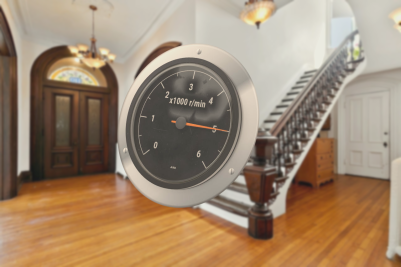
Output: 5000 rpm
